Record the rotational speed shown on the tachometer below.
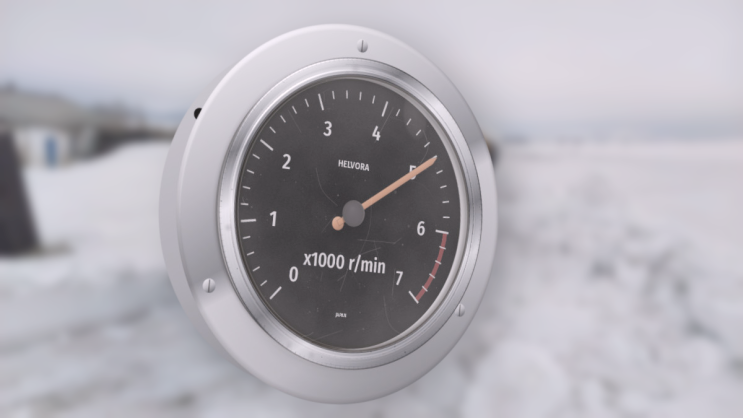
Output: 5000 rpm
